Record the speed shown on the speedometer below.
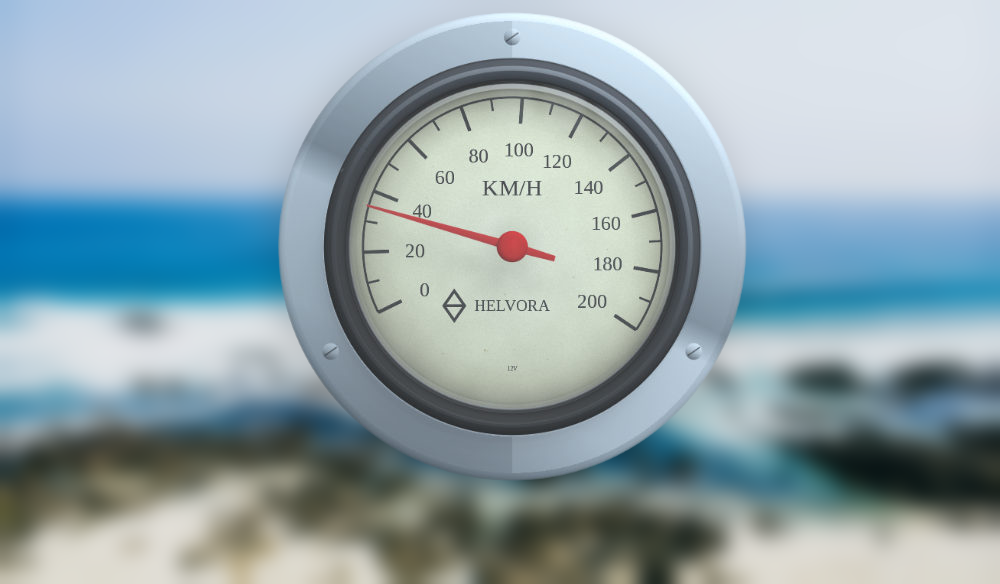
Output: 35 km/h
